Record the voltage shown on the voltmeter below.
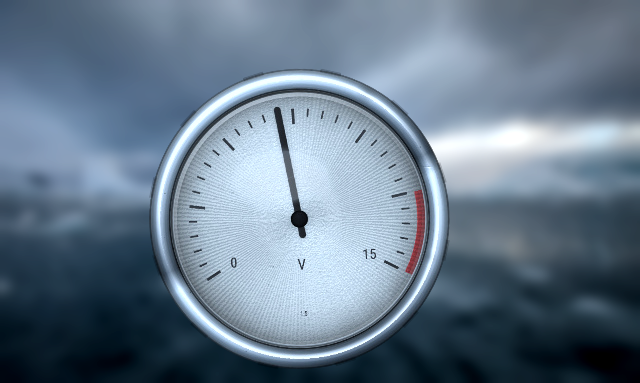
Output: 7 V
